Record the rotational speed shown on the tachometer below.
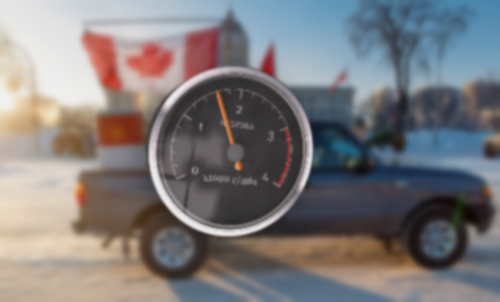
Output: 1600 rpm
